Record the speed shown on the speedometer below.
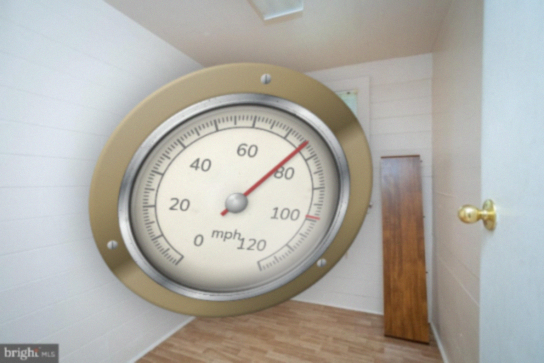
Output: 75 mph
